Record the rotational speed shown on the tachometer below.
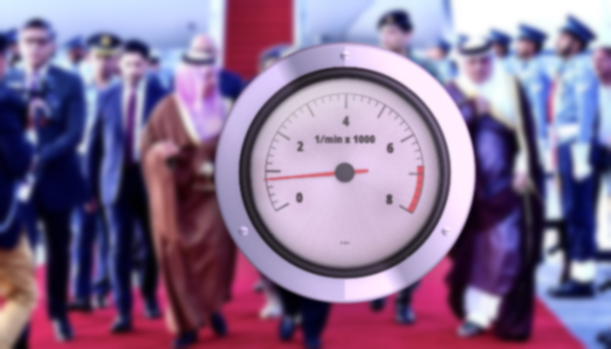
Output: 800 rpm
